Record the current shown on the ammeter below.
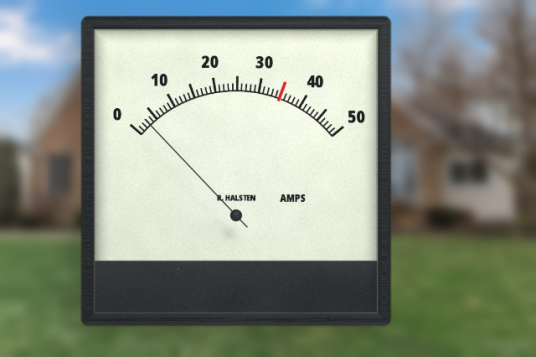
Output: 3 A
